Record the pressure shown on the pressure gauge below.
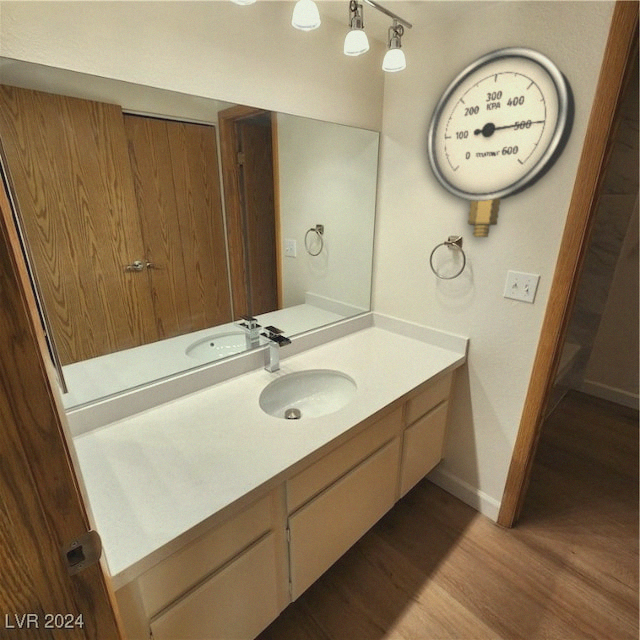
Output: 500 kPa
